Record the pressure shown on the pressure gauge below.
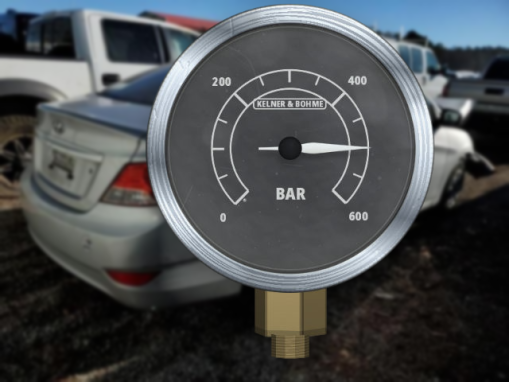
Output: 500 bar
